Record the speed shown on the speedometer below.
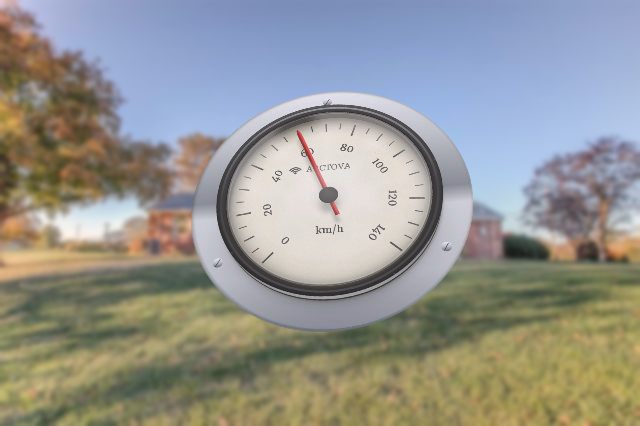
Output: 60 km/h
